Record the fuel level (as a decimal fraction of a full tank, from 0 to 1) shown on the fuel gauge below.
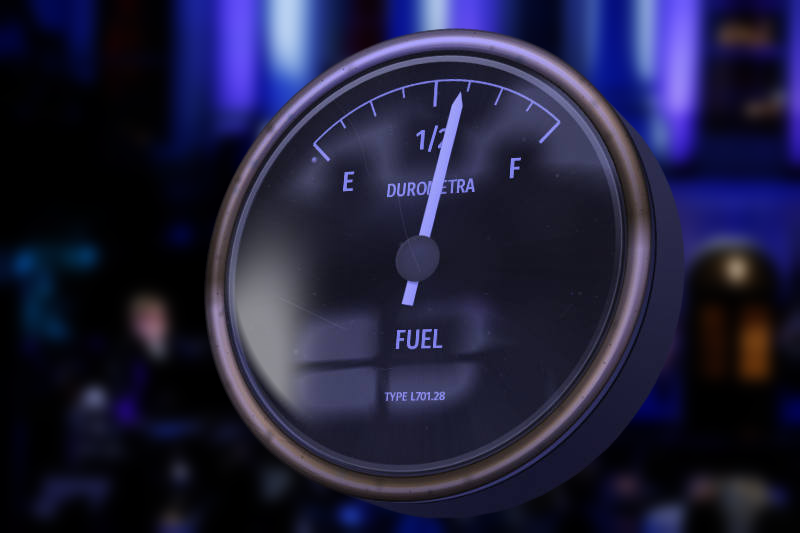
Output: 0.625
